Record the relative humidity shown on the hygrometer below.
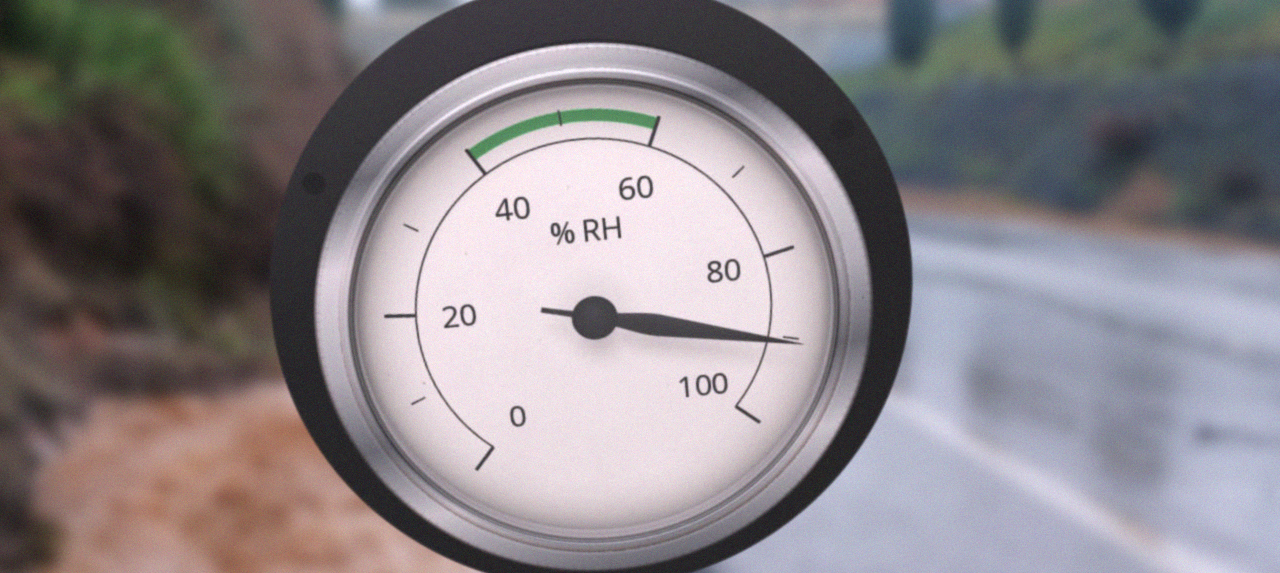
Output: 90 %
